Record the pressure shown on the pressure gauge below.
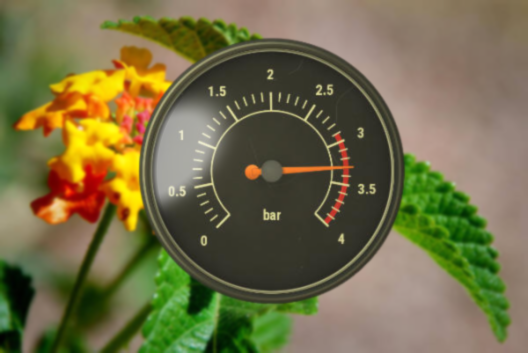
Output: 3.3 bar
